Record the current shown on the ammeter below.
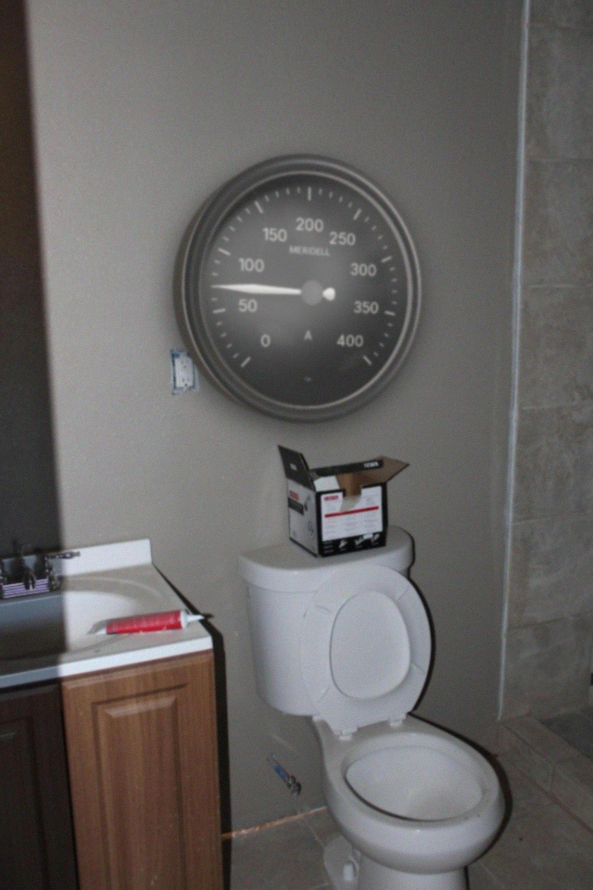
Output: 70 A
